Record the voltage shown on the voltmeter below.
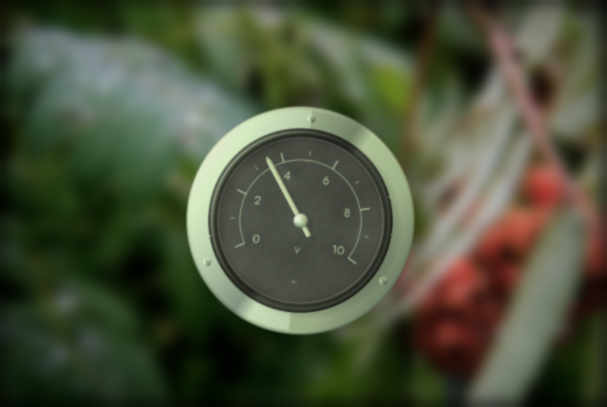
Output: 3.5 V
